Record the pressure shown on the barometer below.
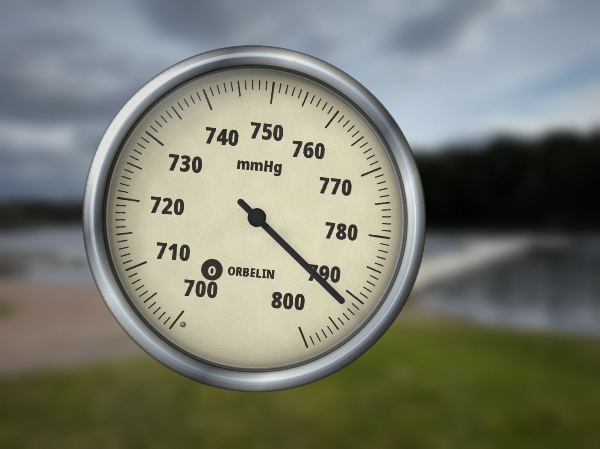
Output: 792 mmHg
